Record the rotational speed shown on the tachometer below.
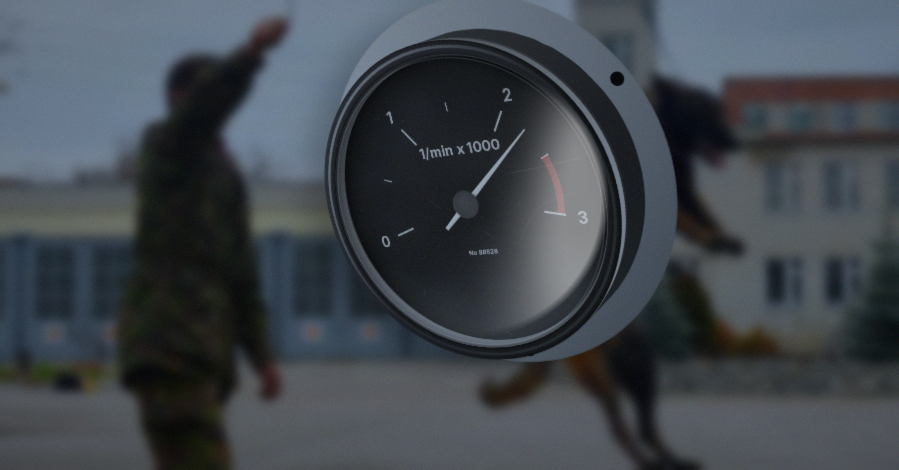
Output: 2250 rpm
